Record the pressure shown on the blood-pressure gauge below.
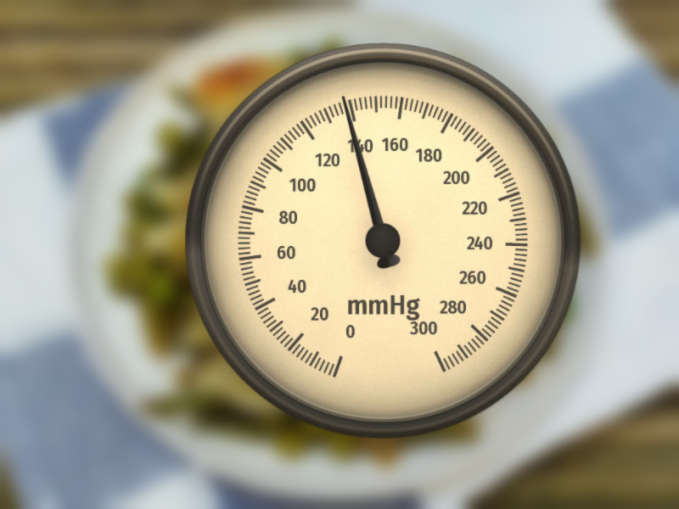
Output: 138 mmHg
